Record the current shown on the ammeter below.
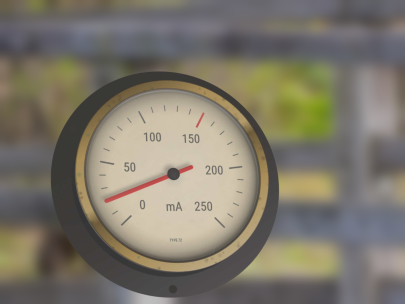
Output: 20 mA
